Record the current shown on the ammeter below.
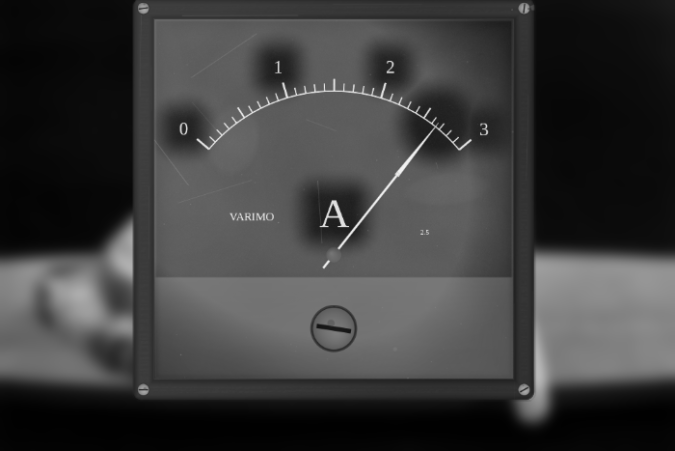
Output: 2.65 A
